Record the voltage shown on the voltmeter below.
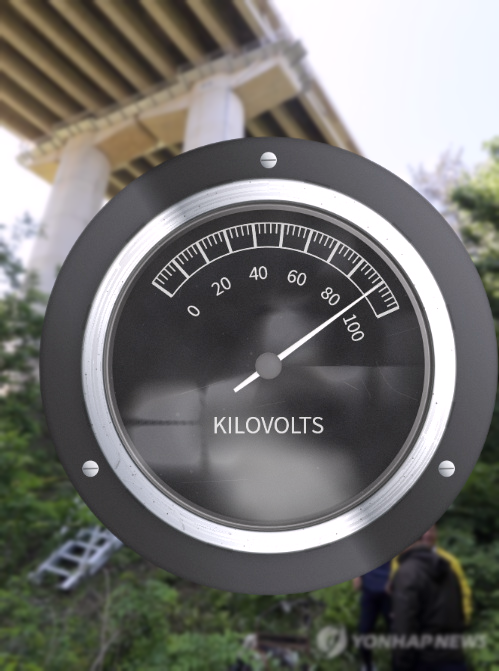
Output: 90 kV
